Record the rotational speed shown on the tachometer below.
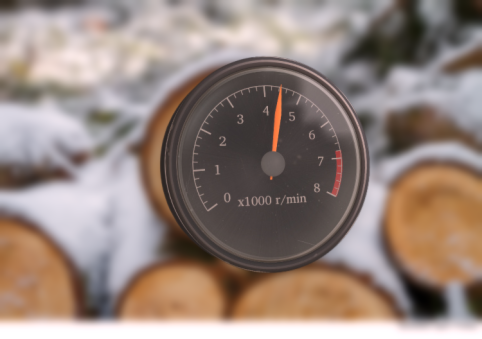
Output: 4400 rpm
